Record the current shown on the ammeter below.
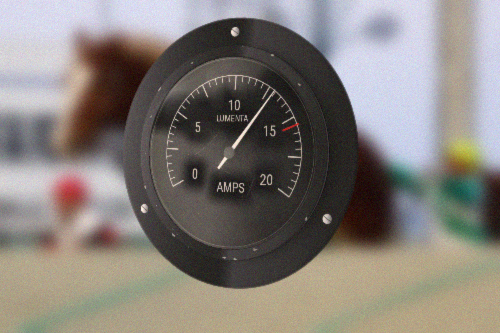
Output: 13 A
